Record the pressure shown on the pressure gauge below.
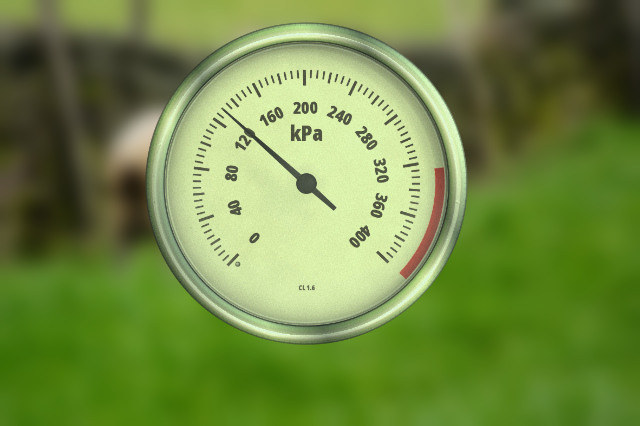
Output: 130 kPa
